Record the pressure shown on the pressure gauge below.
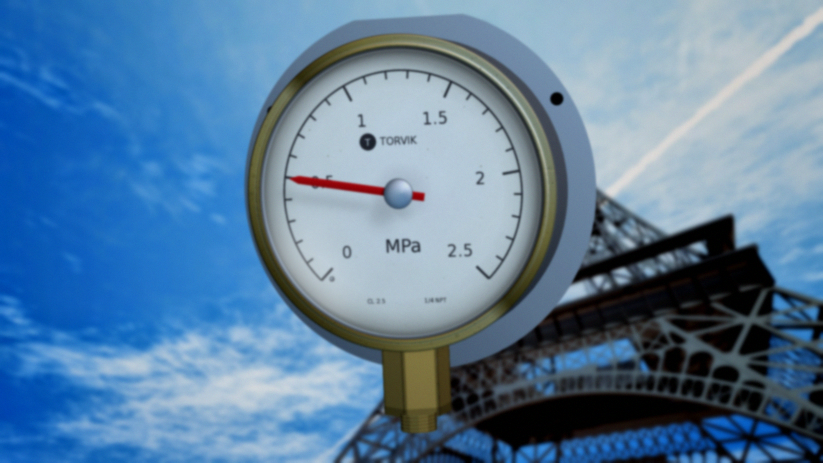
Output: 0.5 MPa
